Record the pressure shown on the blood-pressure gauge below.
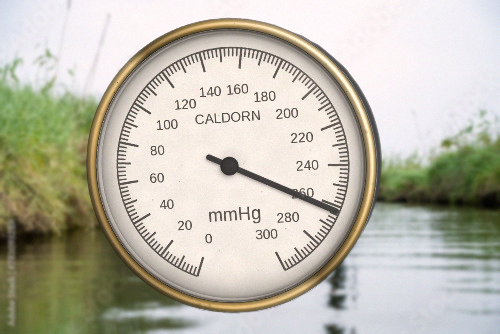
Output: 262 mmHg
